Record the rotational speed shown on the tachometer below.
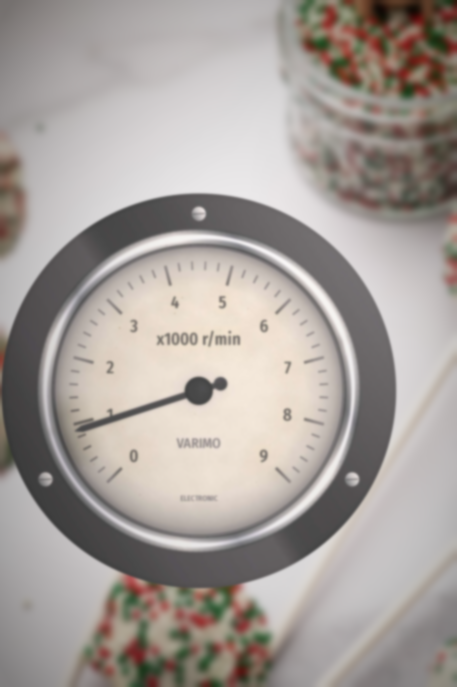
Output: 900 rpm
